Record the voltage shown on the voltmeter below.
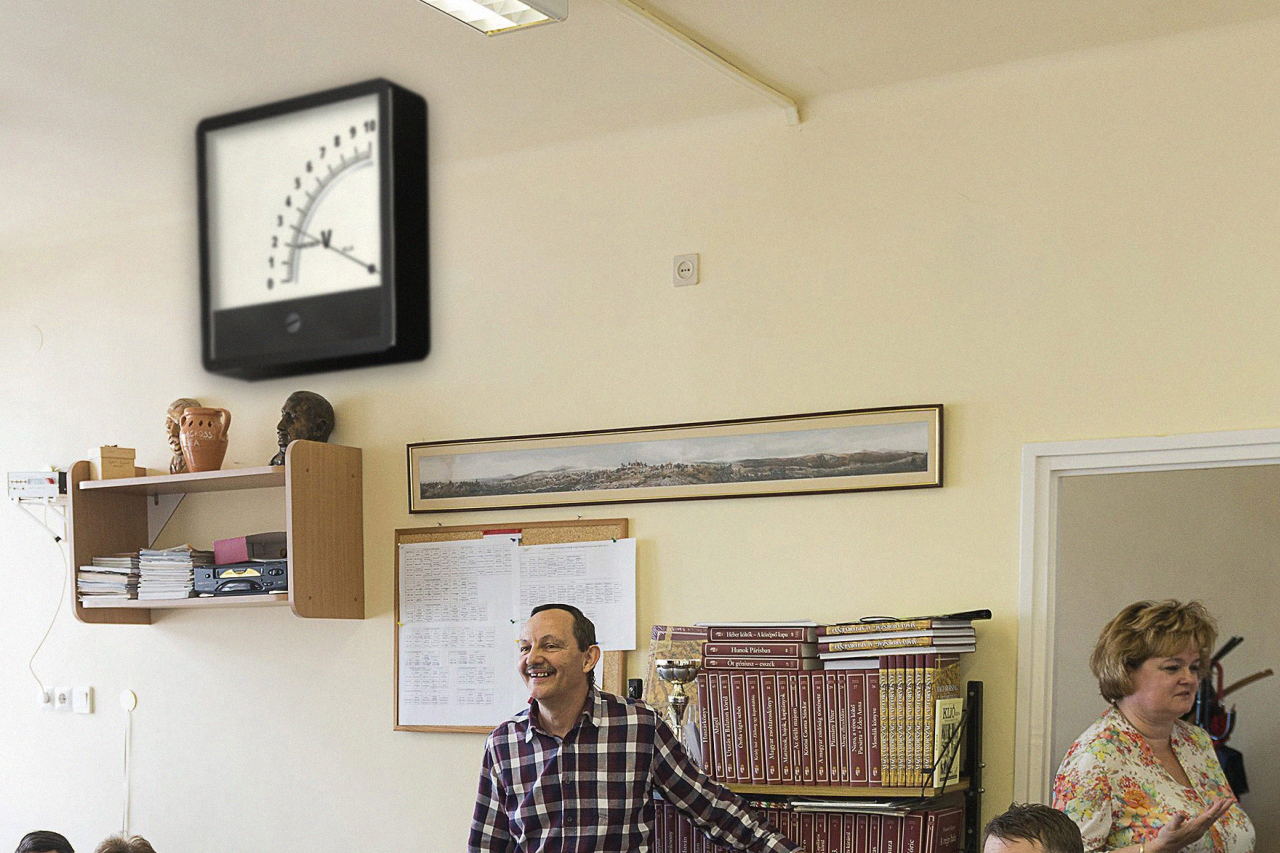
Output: 3 V
